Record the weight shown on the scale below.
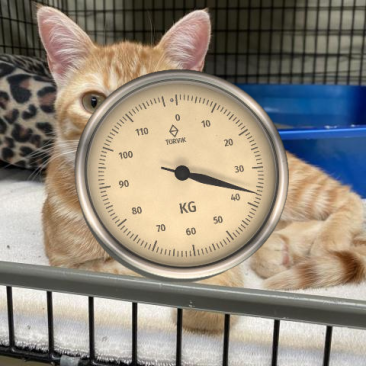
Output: 37 kg
